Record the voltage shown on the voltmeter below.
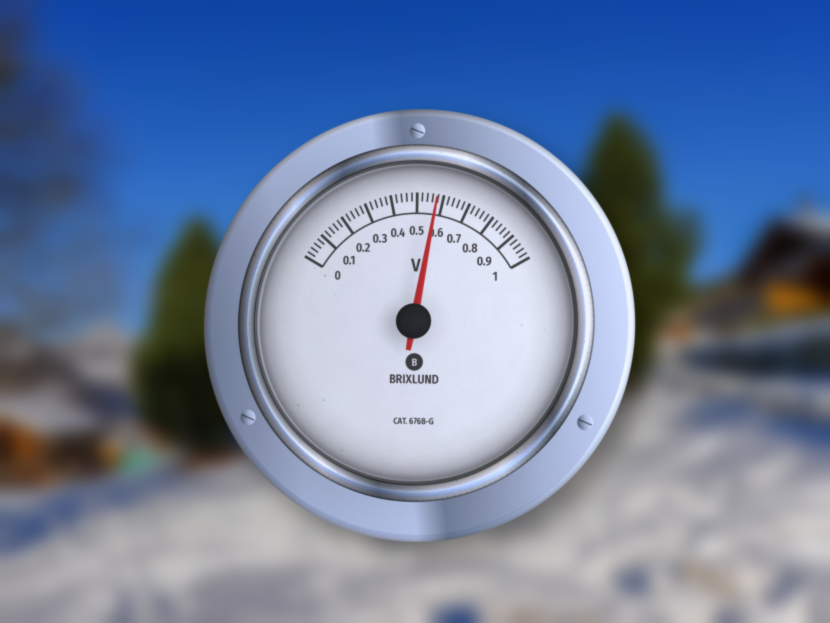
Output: 0.58 V
